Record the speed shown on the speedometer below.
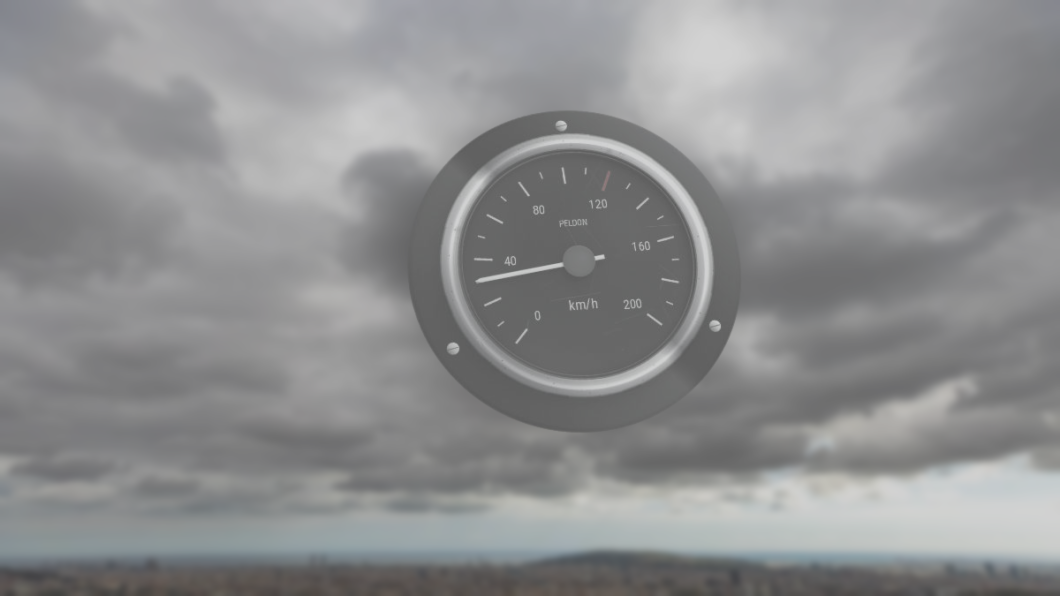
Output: 30 km/h
